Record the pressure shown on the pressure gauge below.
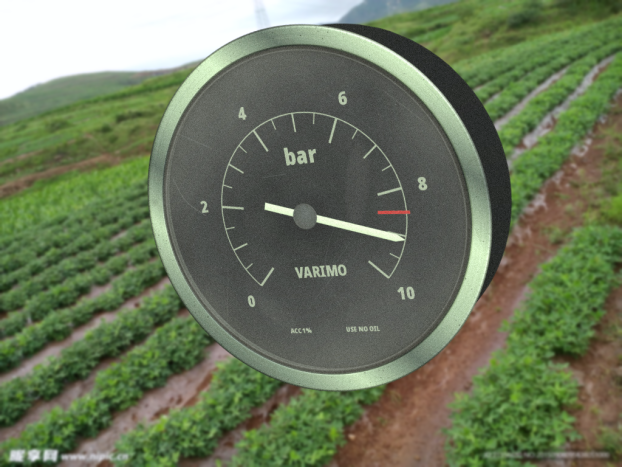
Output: 9 bar
